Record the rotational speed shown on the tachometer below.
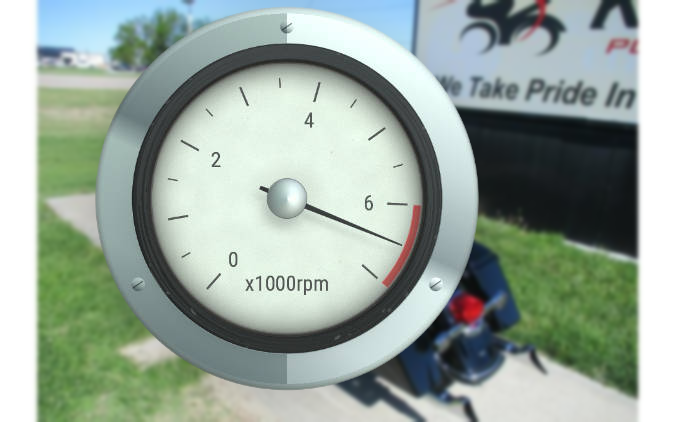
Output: 6500 rpm
